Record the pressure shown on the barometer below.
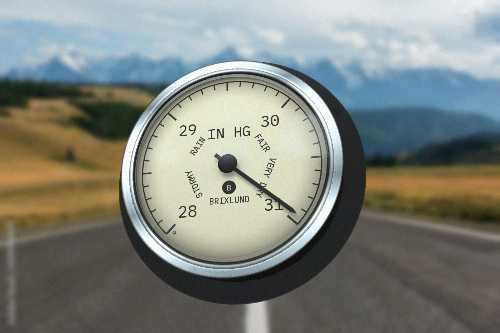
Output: 30.95 inHg
